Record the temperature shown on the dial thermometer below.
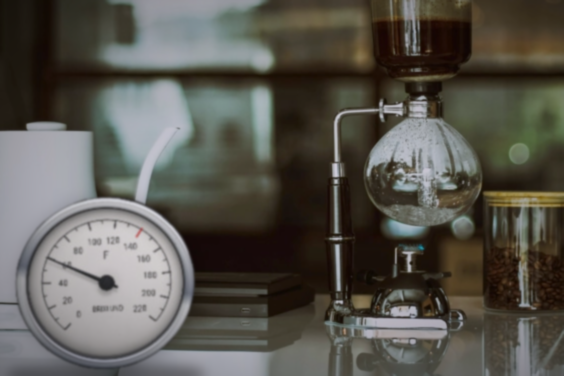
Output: 60 °F
